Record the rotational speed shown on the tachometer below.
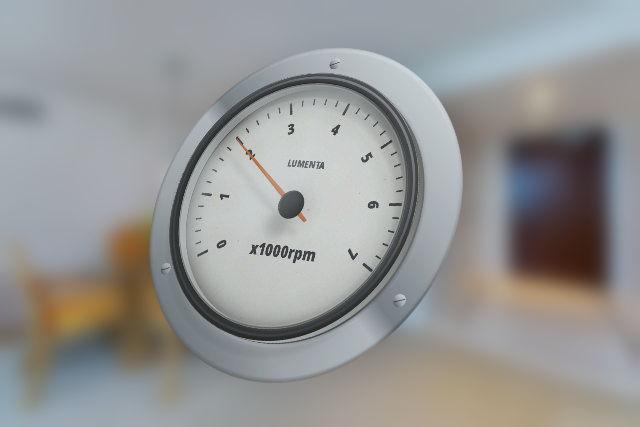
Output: 2000 rpm
